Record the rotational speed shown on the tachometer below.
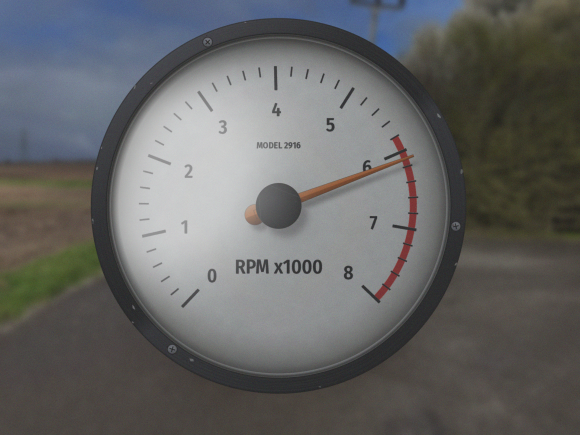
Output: 6100 rpm
